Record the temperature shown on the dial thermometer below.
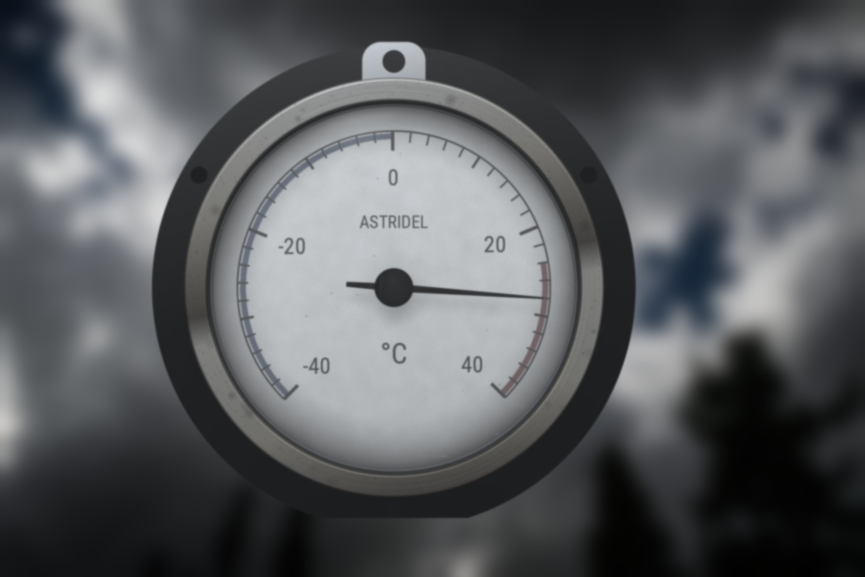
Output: 28 °C
